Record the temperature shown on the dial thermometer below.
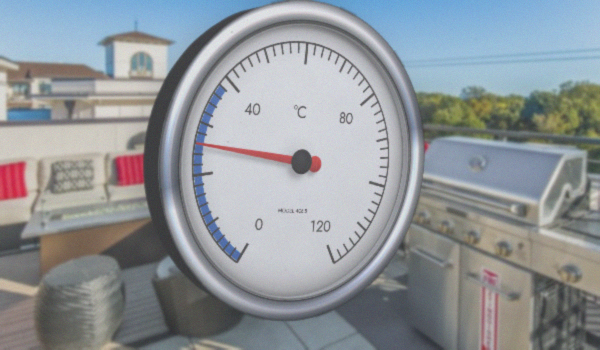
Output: 26 °C
